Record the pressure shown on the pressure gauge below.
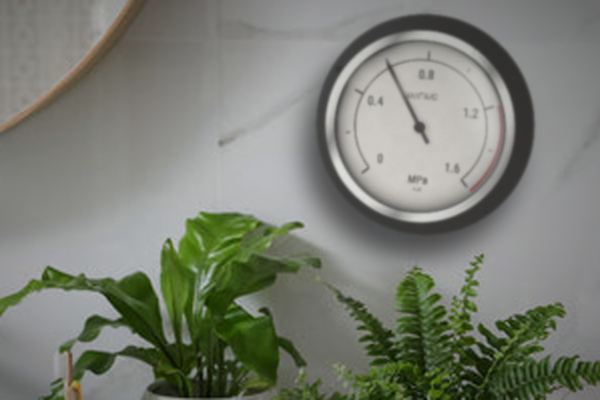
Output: 0.6 MPa
